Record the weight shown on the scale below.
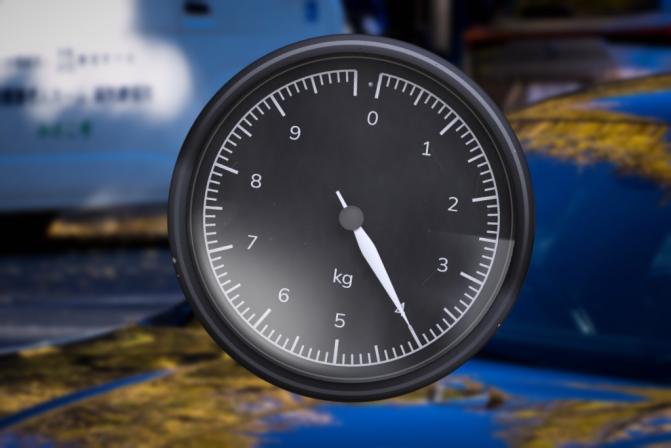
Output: 4 kg
